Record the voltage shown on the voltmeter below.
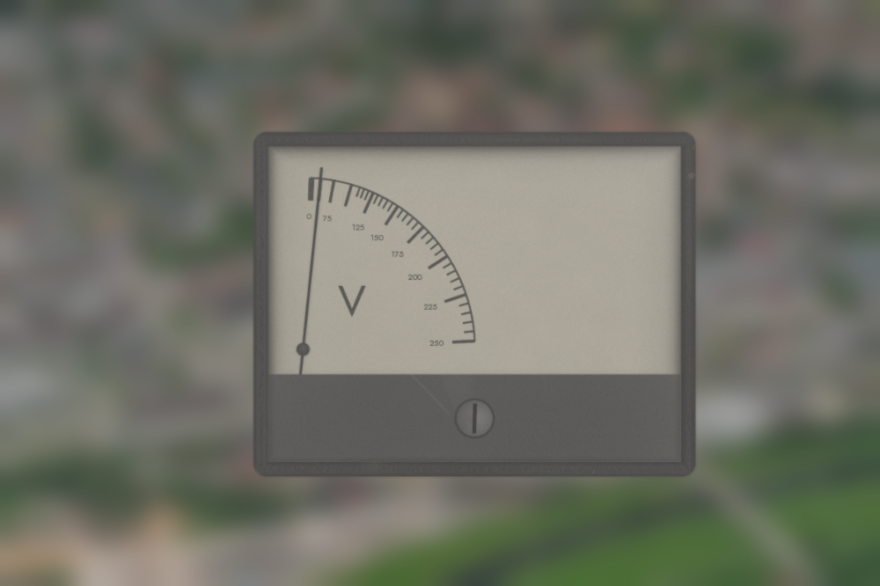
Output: 50 V
